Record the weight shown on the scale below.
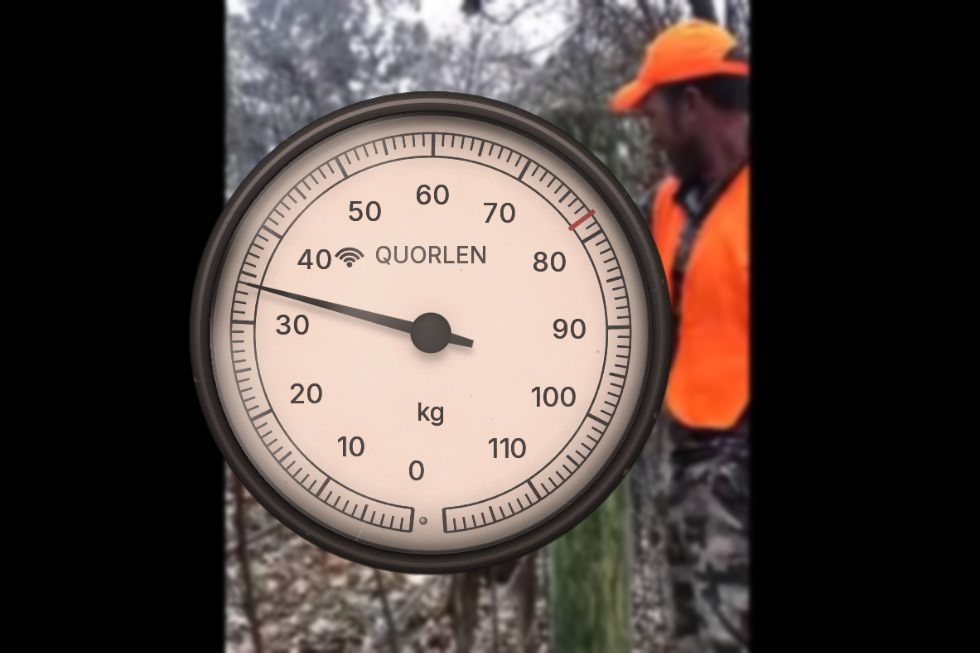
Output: 34 kg
